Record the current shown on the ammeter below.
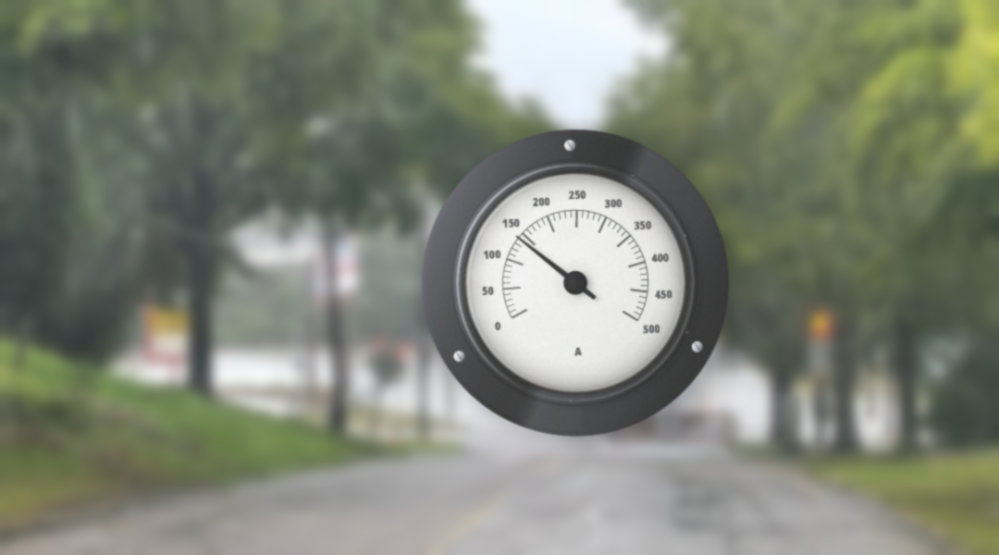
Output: 140 A
